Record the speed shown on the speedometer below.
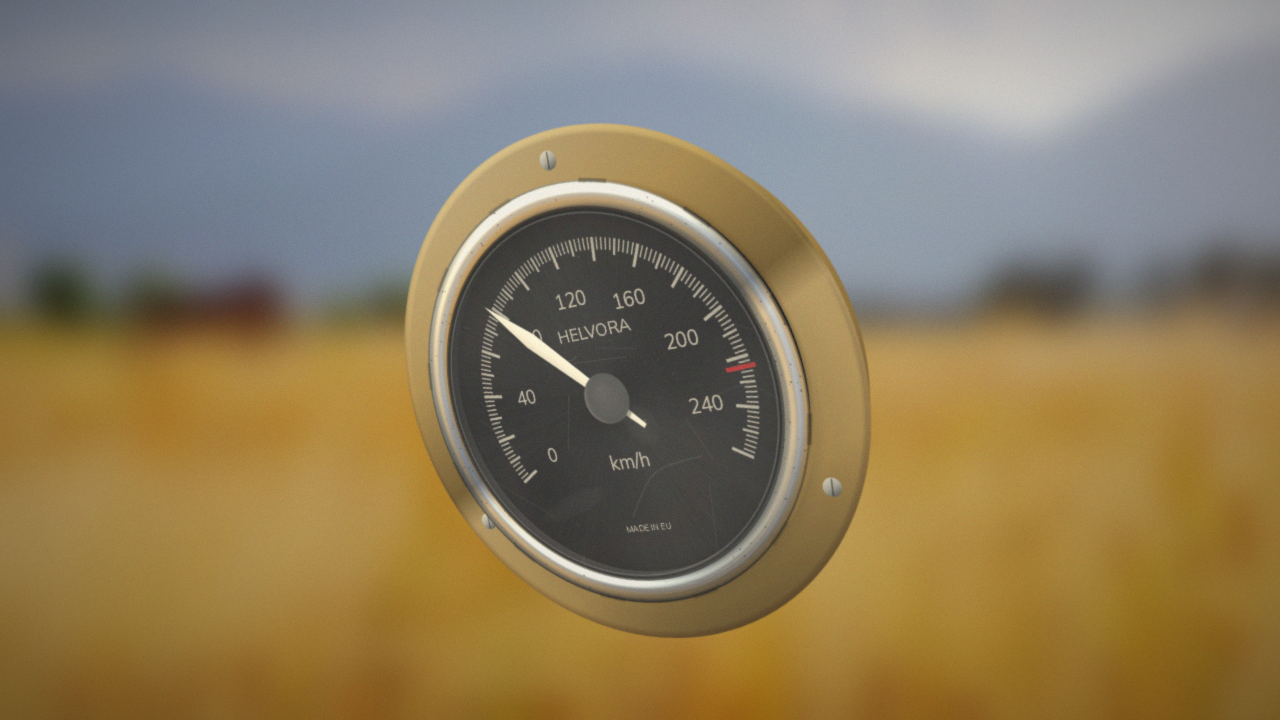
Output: 80 km/h
